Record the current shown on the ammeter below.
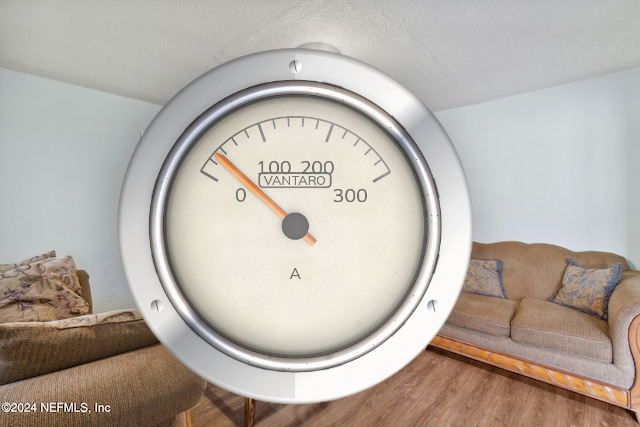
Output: 30 A
